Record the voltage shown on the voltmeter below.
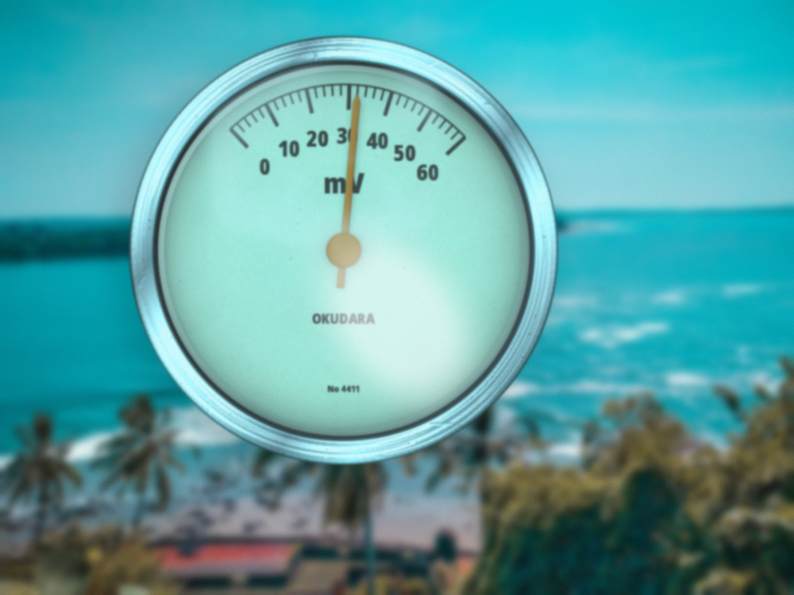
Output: 32 mV
